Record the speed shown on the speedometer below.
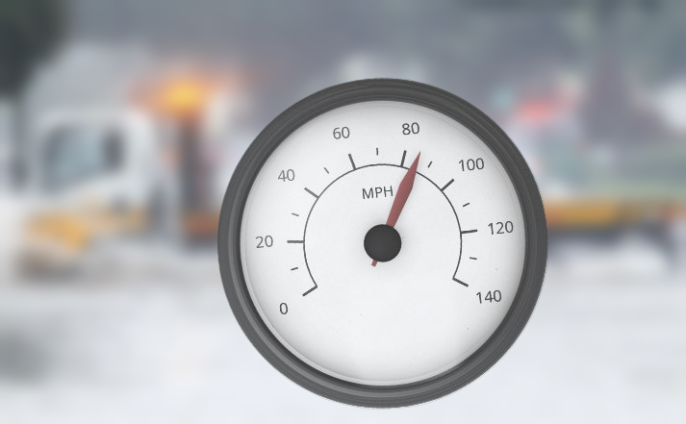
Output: 85 mph
